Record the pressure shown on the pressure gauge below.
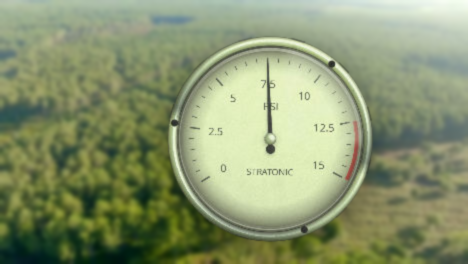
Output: 7.5 psi
